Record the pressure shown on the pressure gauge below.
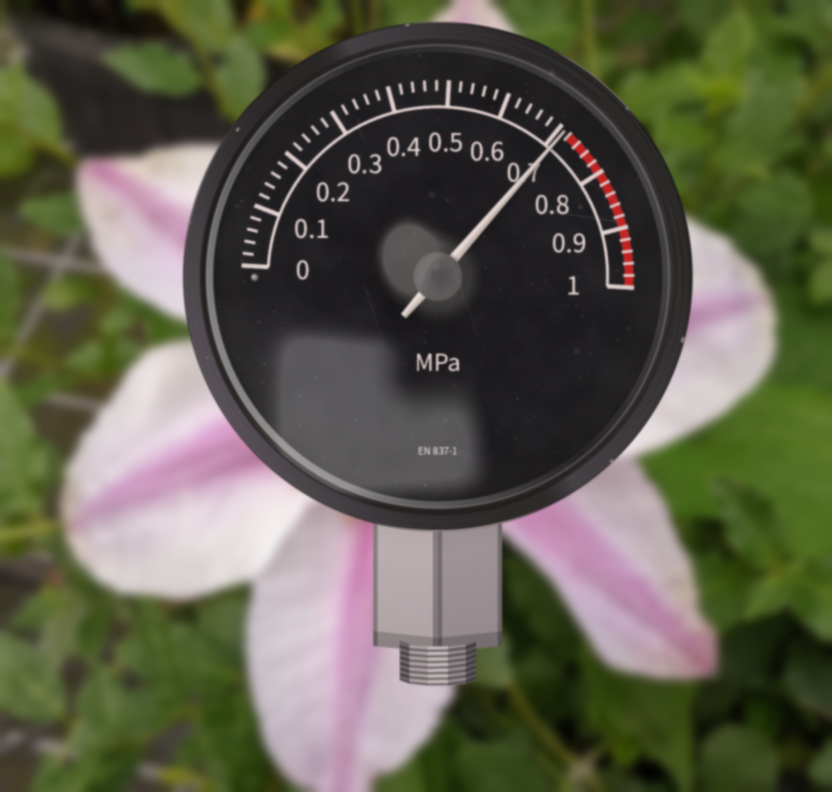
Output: 0.71 MPa
